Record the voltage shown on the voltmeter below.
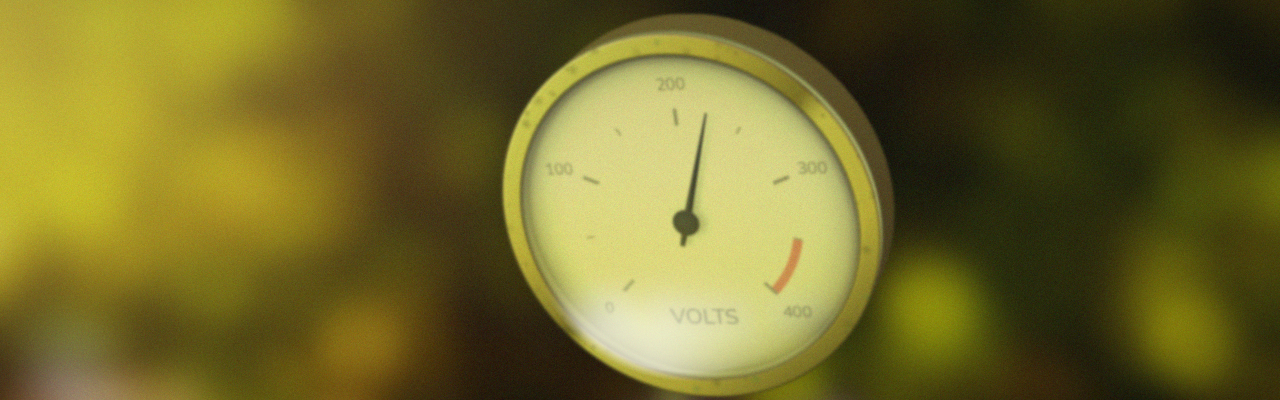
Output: 225 V
